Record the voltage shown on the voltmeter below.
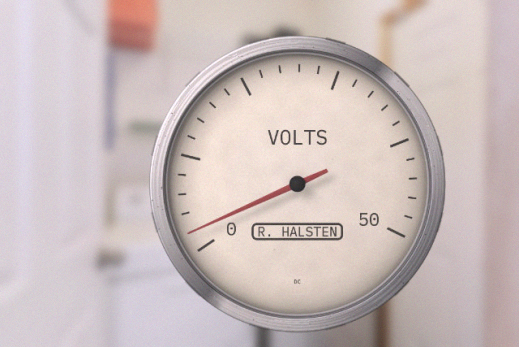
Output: 2 V
